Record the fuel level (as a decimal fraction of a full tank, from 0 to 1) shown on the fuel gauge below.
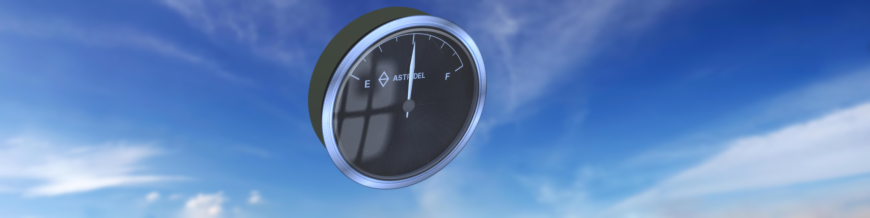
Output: 0.5
